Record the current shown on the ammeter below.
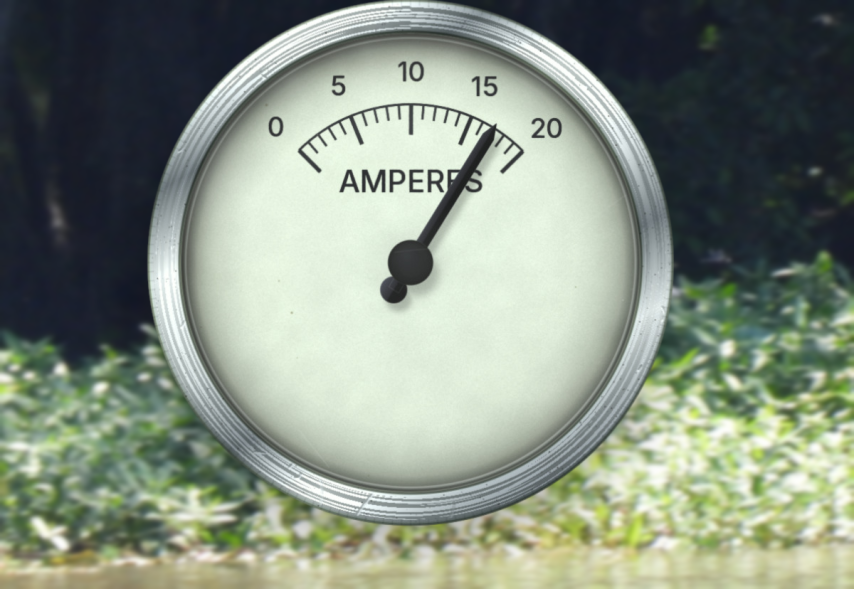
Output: 17 A
